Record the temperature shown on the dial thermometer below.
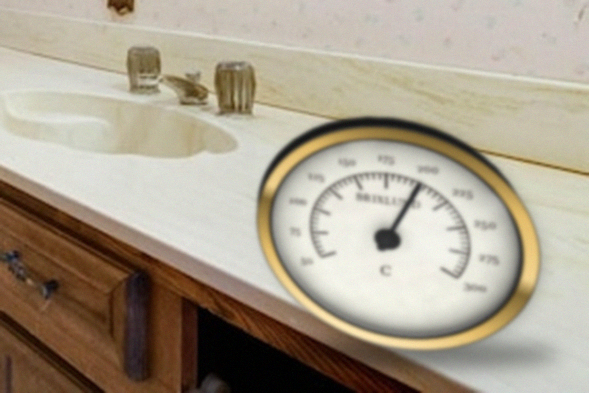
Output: 200 °C
